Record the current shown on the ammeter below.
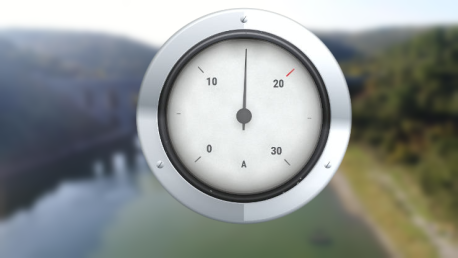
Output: 15 A
